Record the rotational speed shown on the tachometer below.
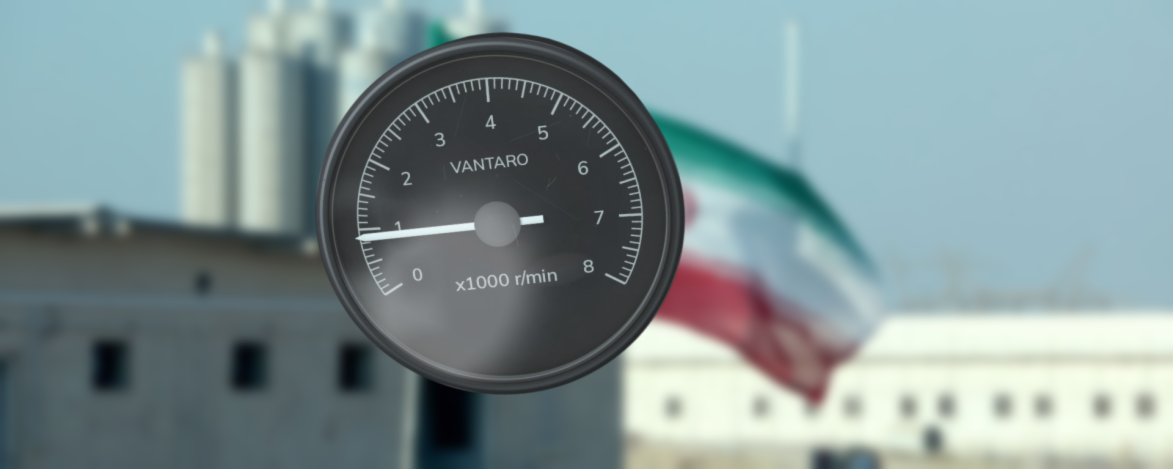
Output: 900 rpm
